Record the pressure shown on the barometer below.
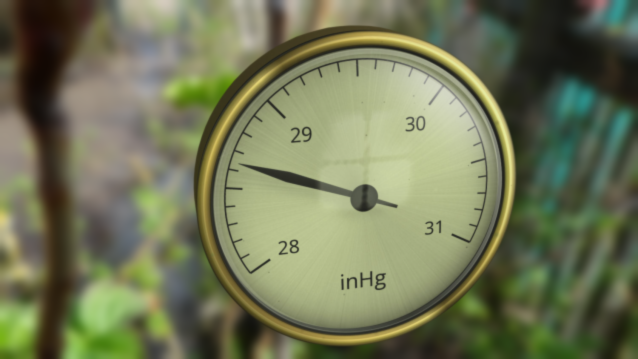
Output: 28.65 inHg
